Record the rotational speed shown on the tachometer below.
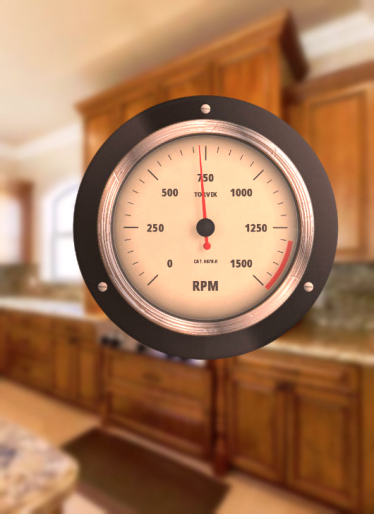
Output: 725 rpm
